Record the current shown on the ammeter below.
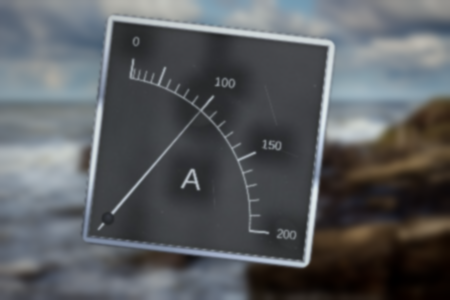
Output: 100 A
